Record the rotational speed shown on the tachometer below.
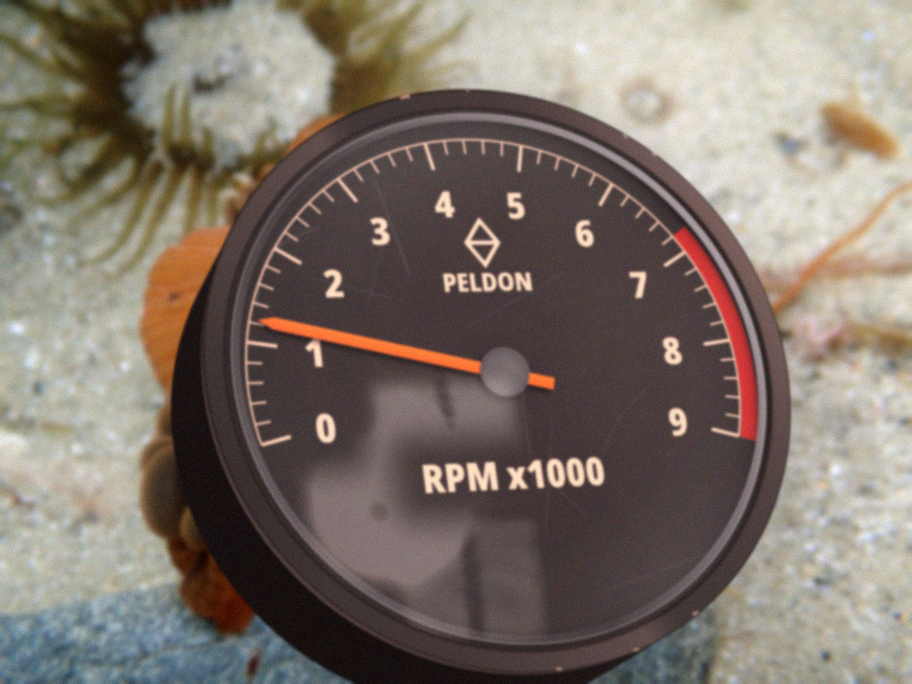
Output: 1200 rpm
